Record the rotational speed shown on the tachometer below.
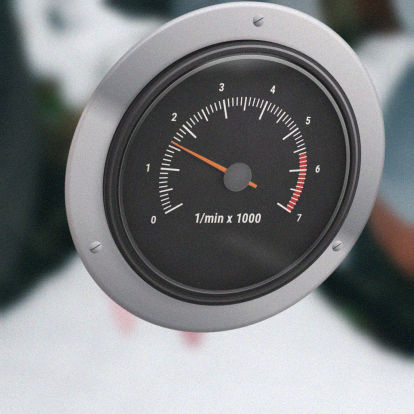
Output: 1600 rpm
